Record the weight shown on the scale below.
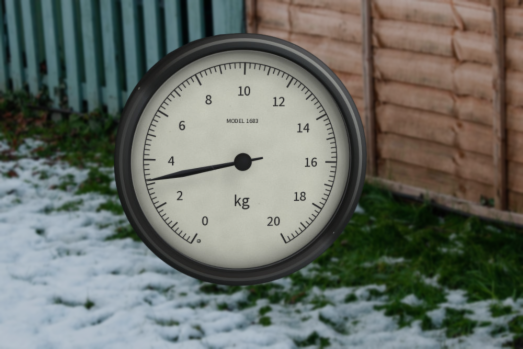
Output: 3.2 kg
